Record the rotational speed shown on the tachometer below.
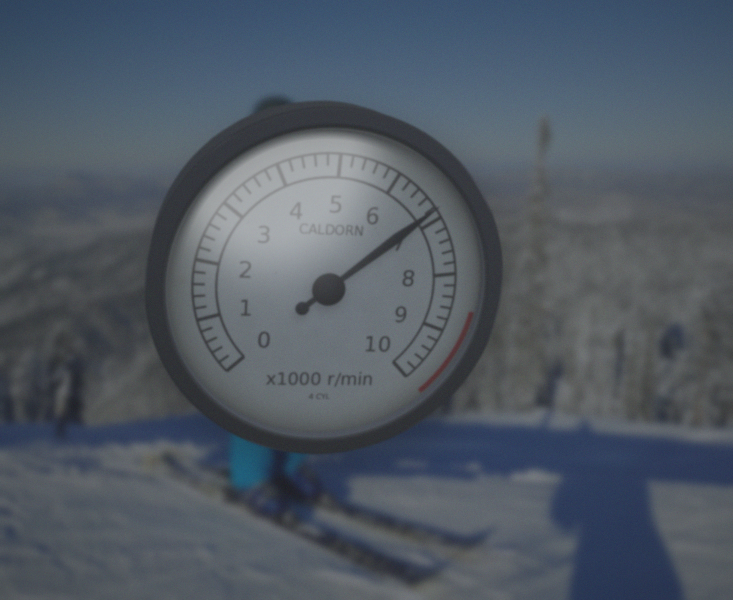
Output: 6800 rpm
